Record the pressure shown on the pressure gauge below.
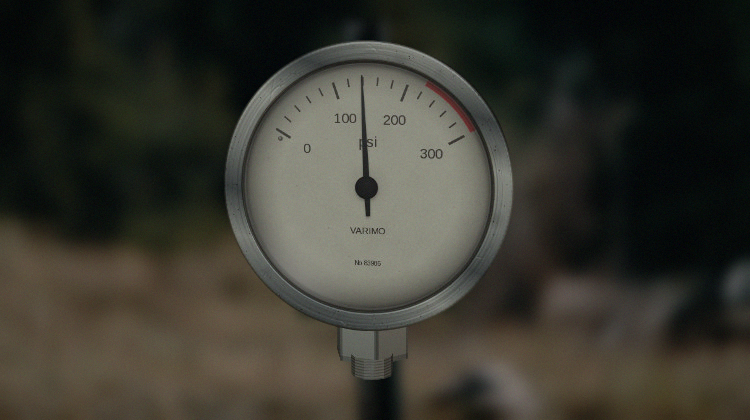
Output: 140 psi
